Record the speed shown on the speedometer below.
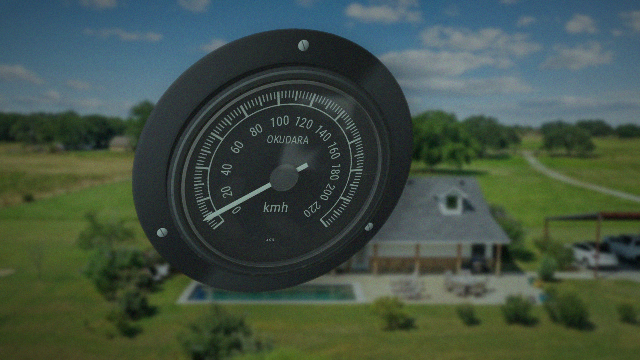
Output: 10 km/h
